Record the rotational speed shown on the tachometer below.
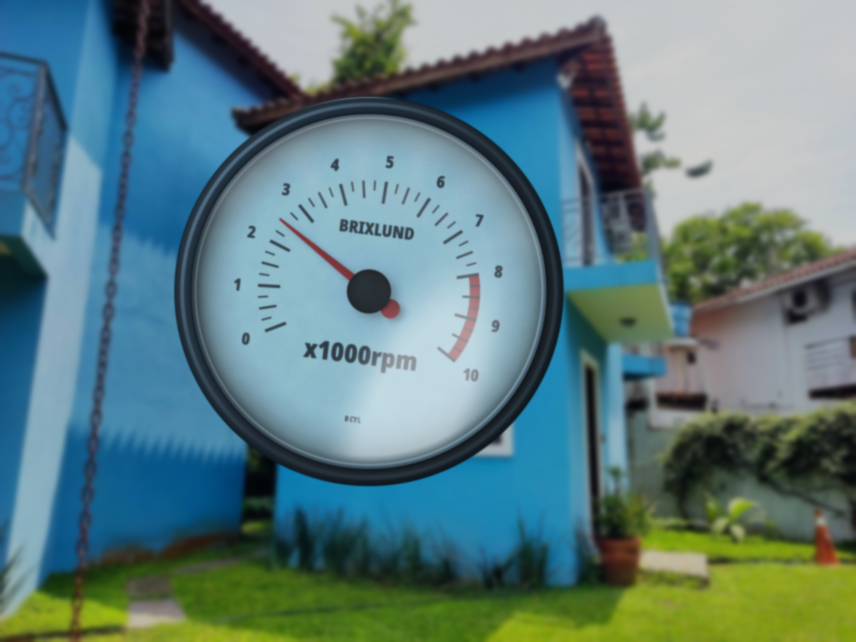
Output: 2500 rpm
